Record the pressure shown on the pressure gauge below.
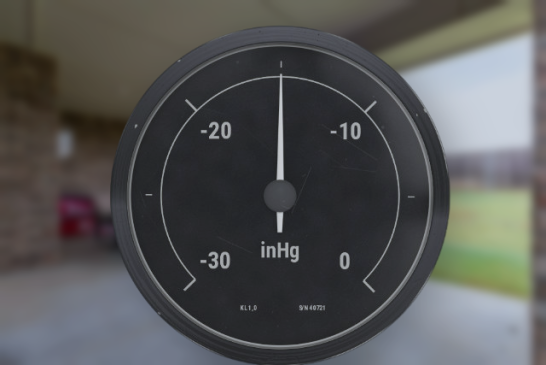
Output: -15 inHg
